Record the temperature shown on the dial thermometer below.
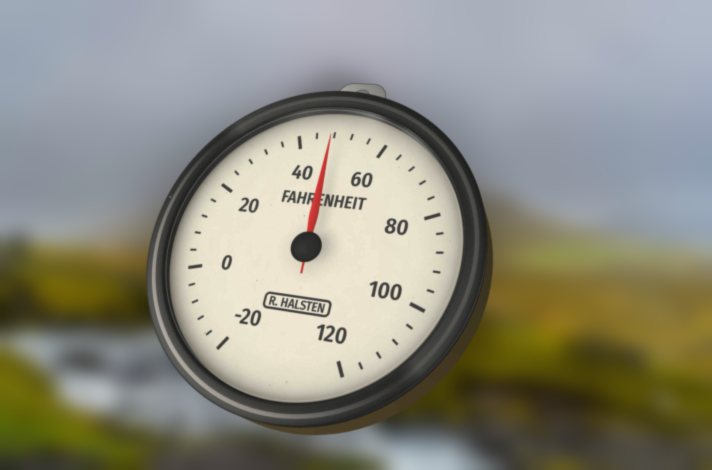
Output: 48 °F
